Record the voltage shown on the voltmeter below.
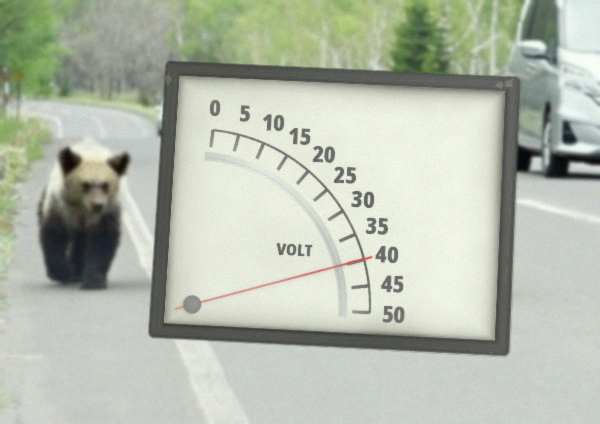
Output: 40 V
